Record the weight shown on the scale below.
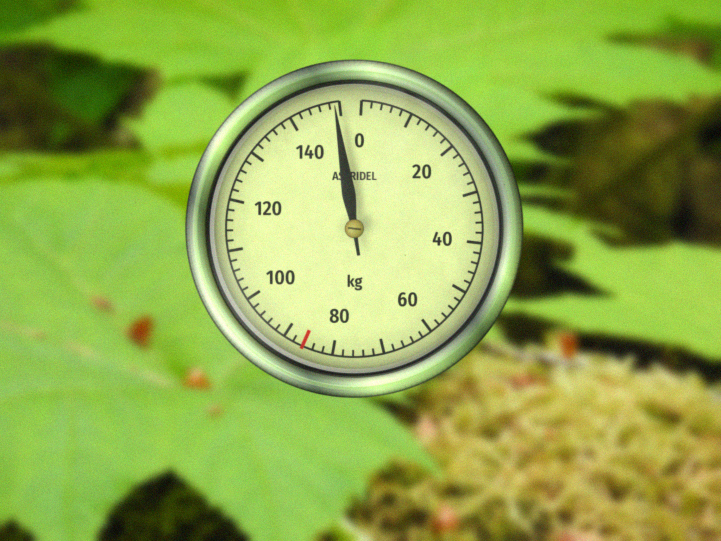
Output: 149 kg
